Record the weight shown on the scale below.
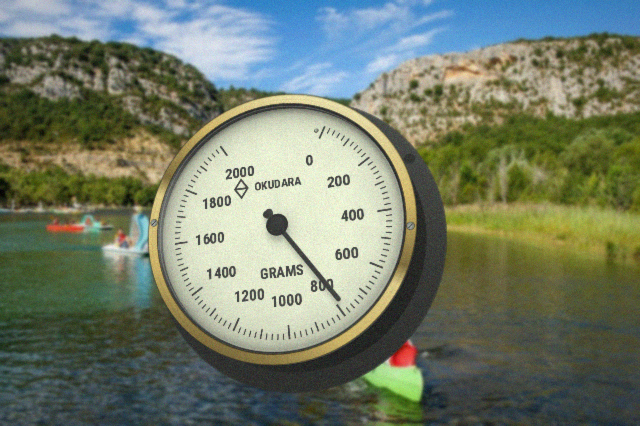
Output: 780 g
